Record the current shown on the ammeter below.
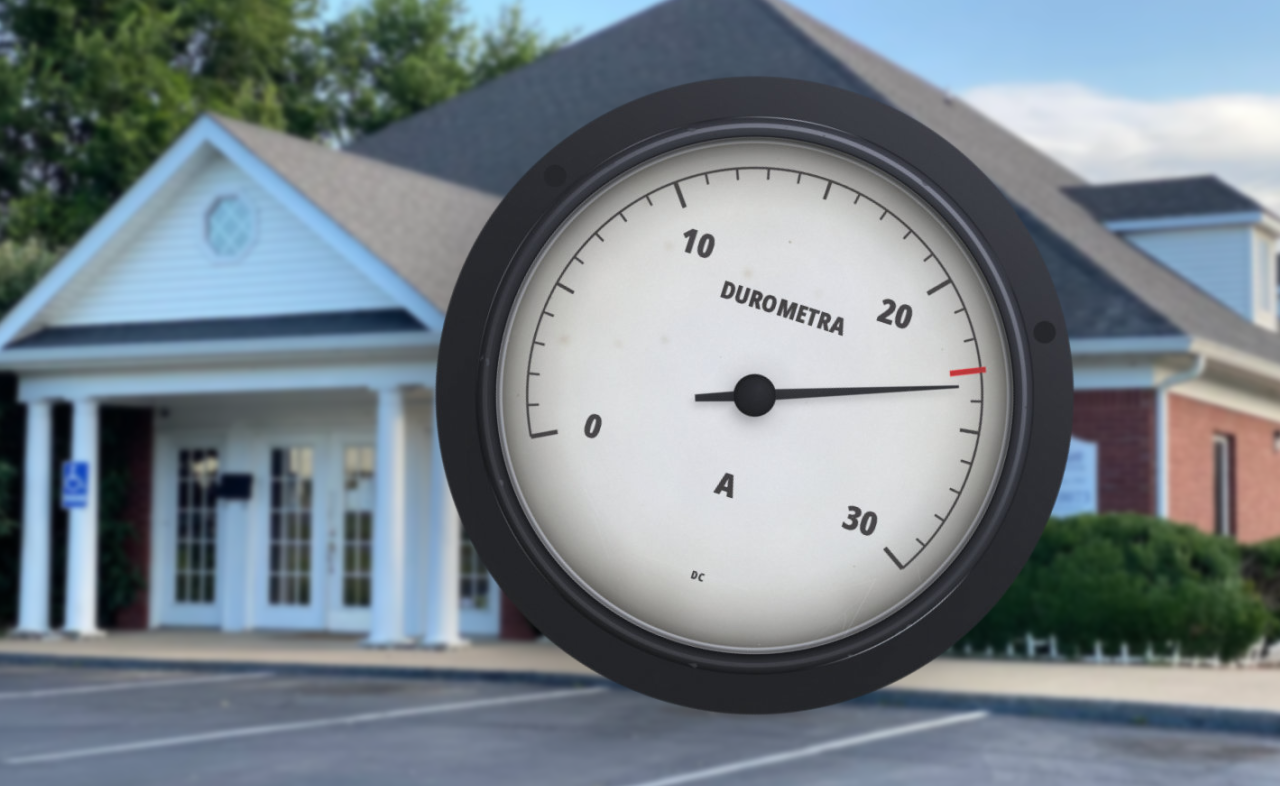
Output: 23.5 A
